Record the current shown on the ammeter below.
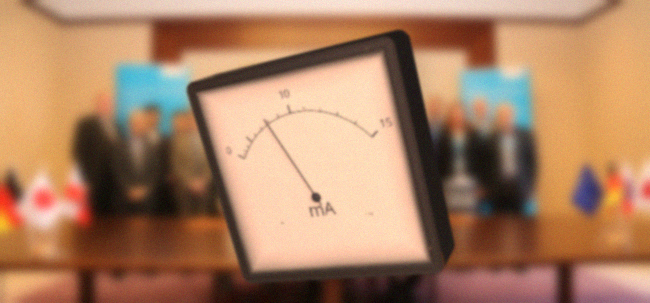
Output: 8 mA
